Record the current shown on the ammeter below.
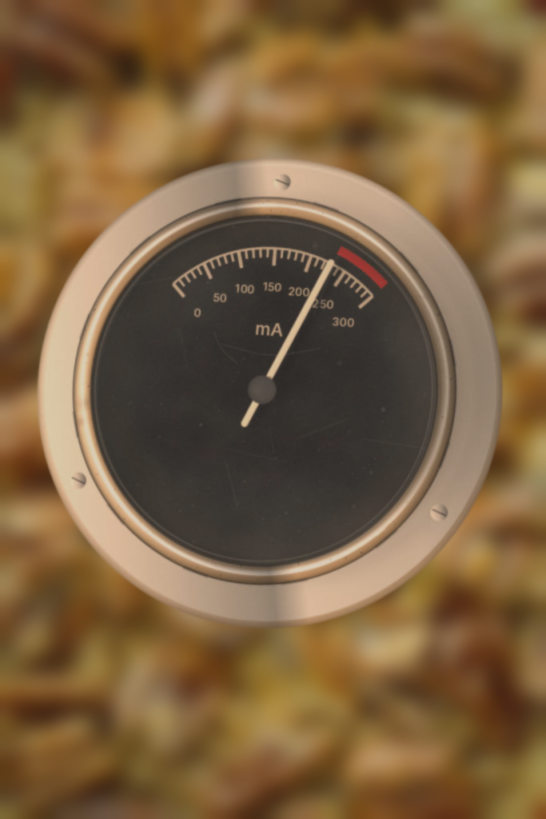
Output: 230 mA
